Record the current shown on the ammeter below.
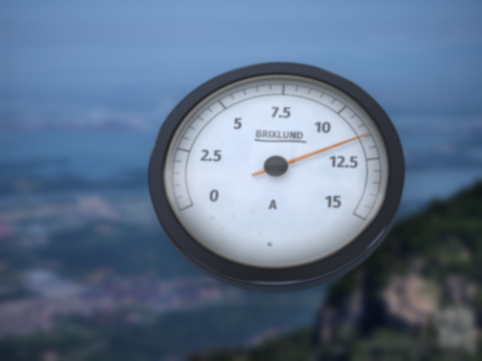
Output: 11.5 A
